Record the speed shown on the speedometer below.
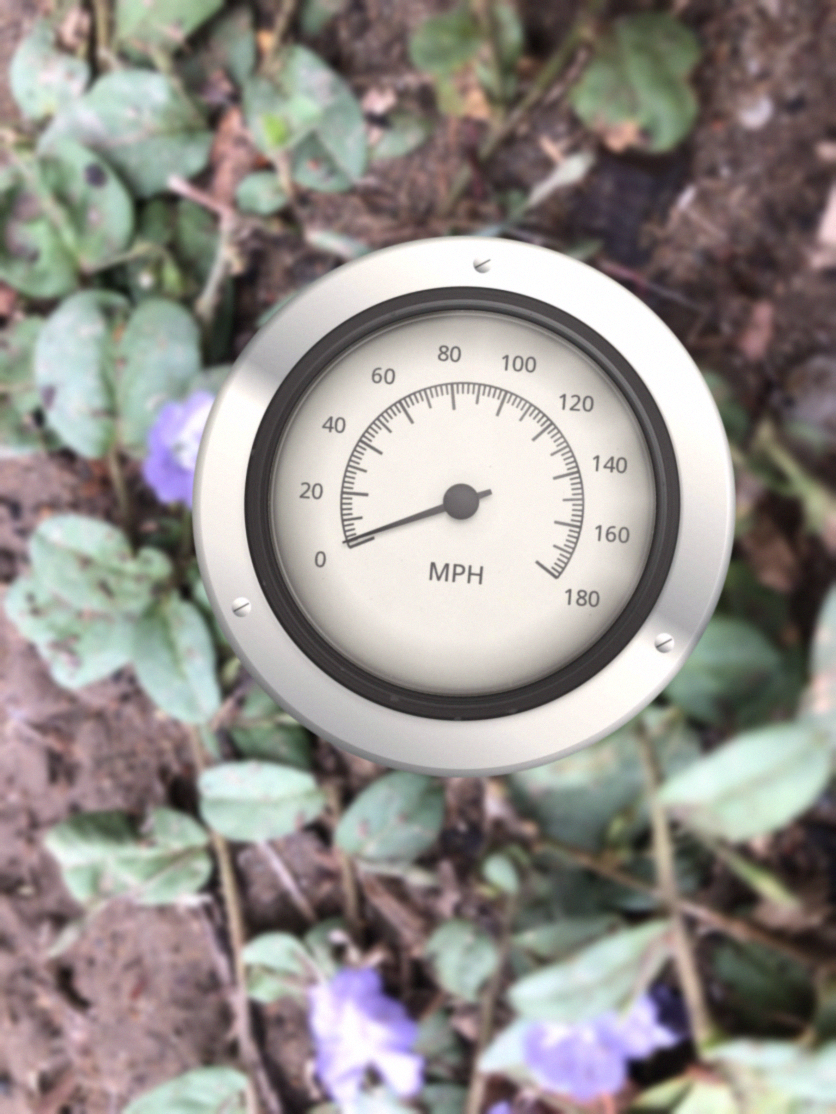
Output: 2 mph
